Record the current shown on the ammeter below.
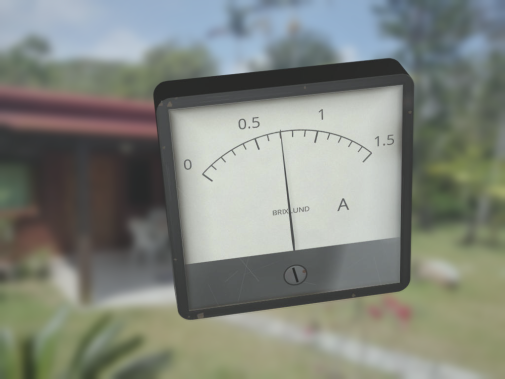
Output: 0.7 A
